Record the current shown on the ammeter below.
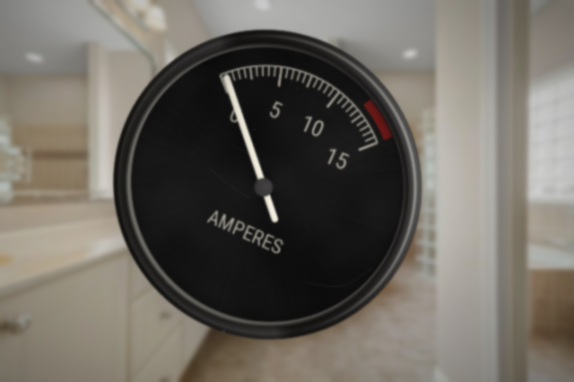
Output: 0.5 A
